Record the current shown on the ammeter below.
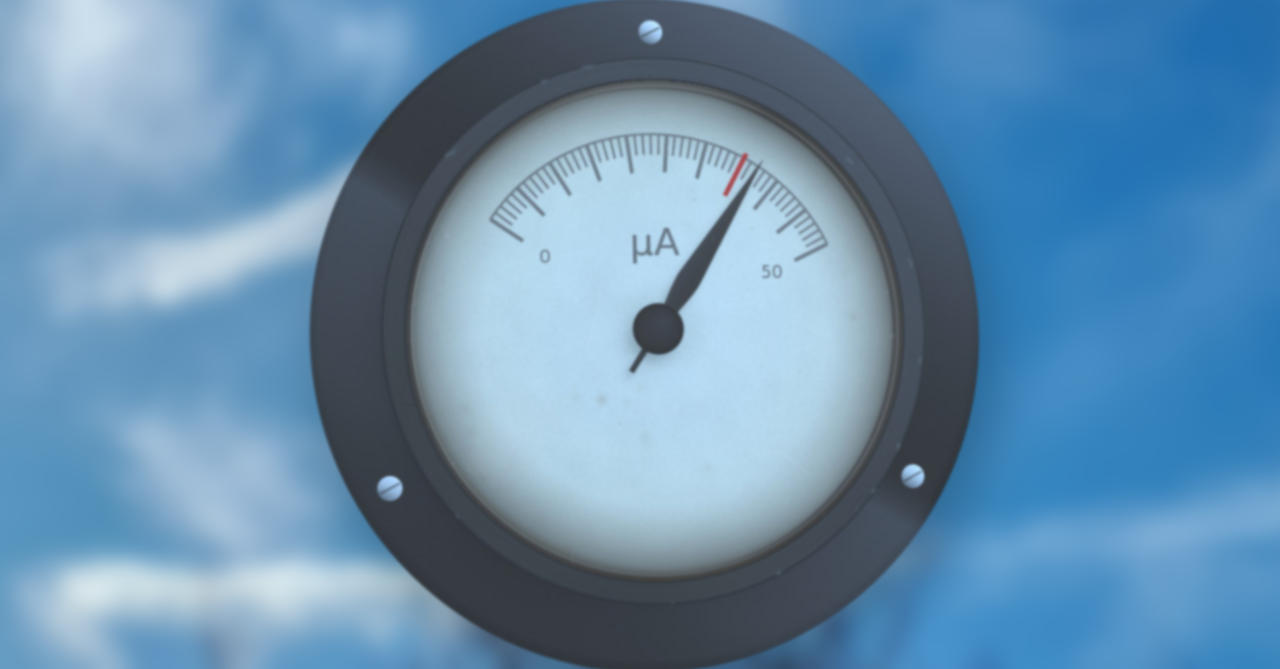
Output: 37 µA
